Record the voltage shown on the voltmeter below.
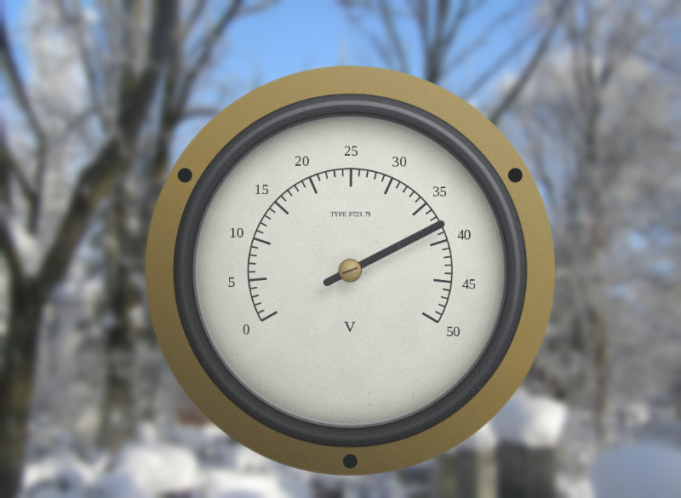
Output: 38 V
